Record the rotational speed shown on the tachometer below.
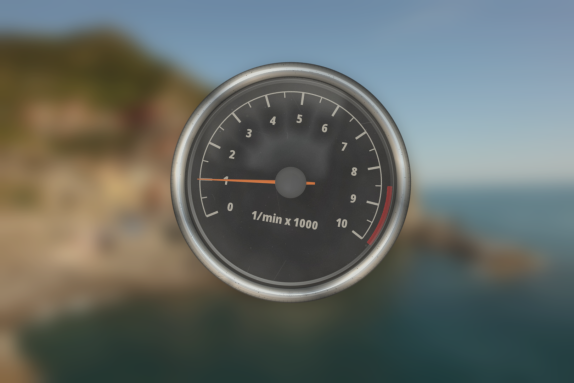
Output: 1000 rpm
